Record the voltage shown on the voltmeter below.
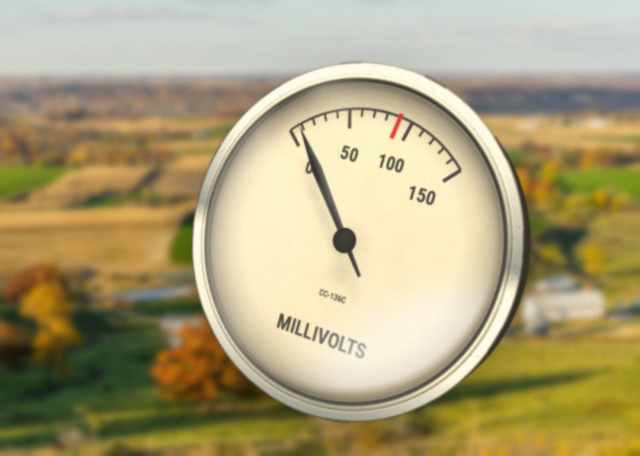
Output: 10 mV
